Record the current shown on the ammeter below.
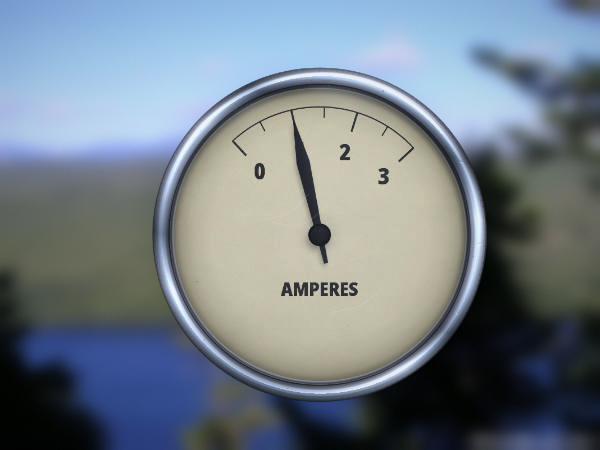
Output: 1 A
